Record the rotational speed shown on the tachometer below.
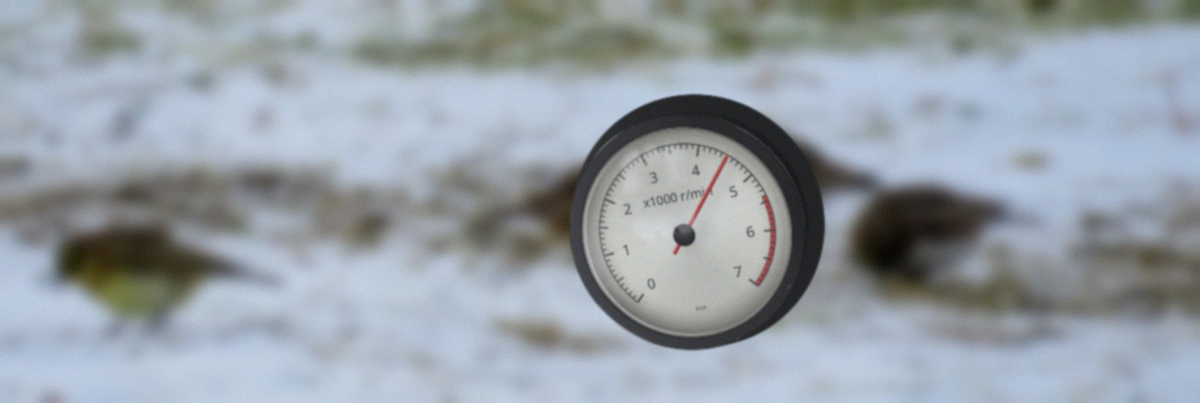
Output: 4500 rpm
